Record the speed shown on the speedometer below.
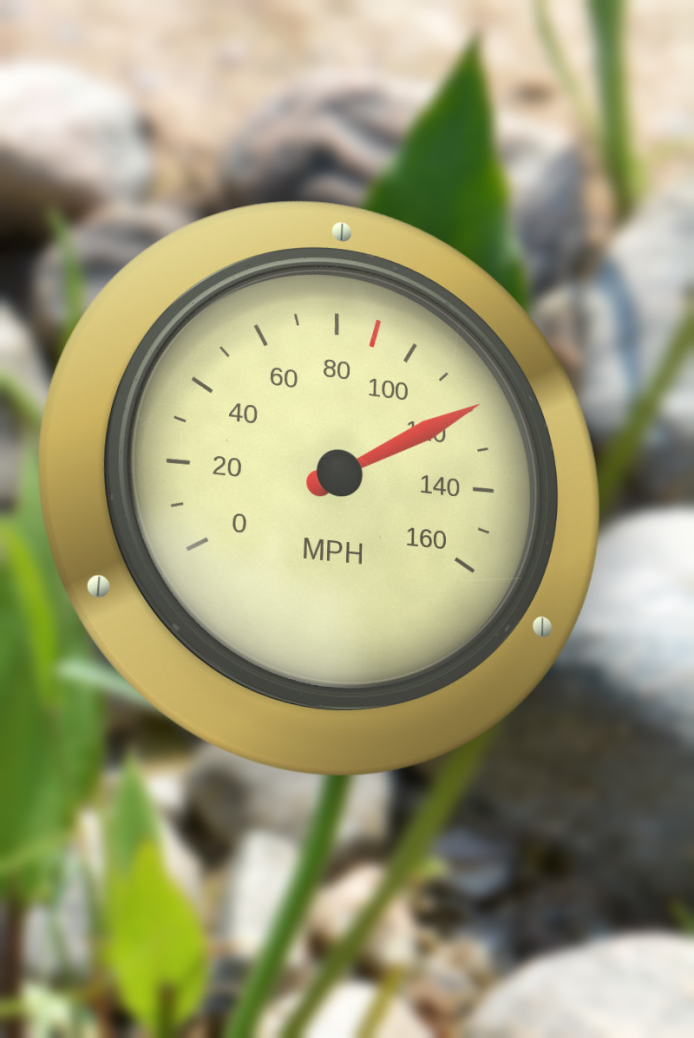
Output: 120 mph
